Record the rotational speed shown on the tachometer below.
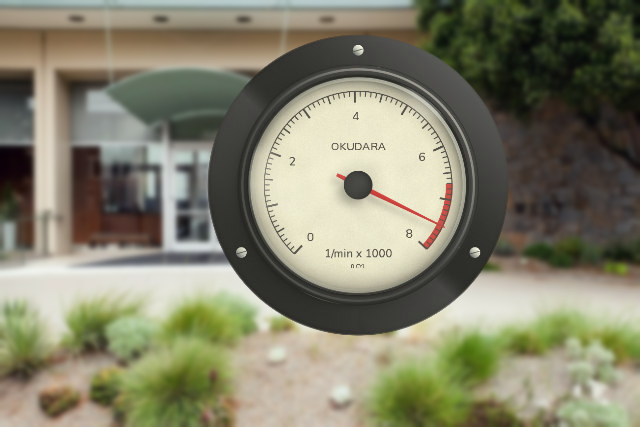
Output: 7500 rpm
